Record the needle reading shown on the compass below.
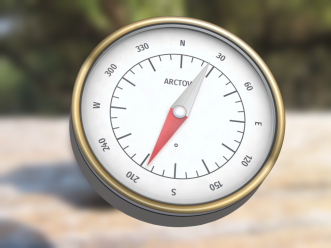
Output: 205 °
